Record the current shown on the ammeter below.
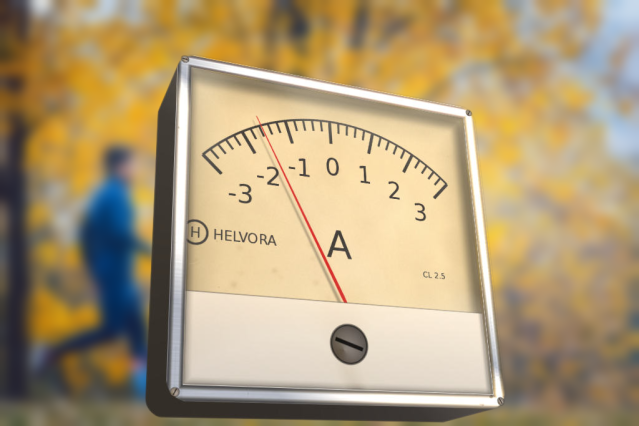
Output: -1.6 A
